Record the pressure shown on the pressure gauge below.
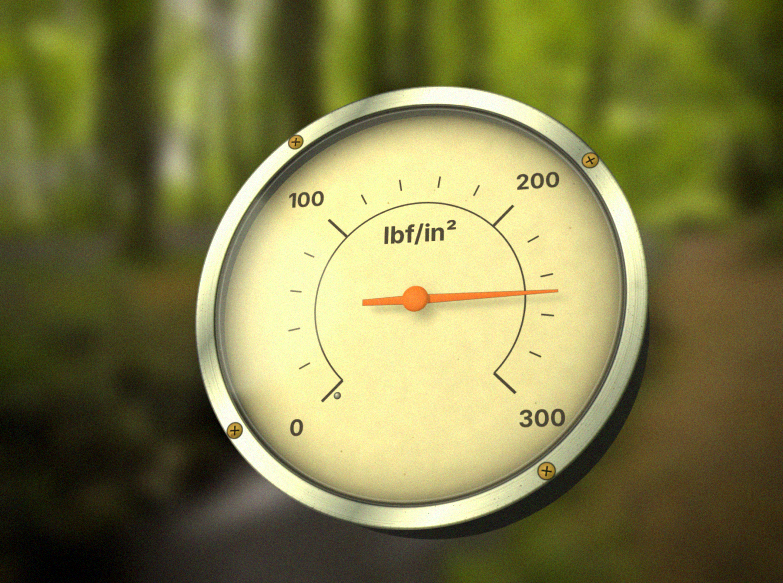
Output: 250 psi
